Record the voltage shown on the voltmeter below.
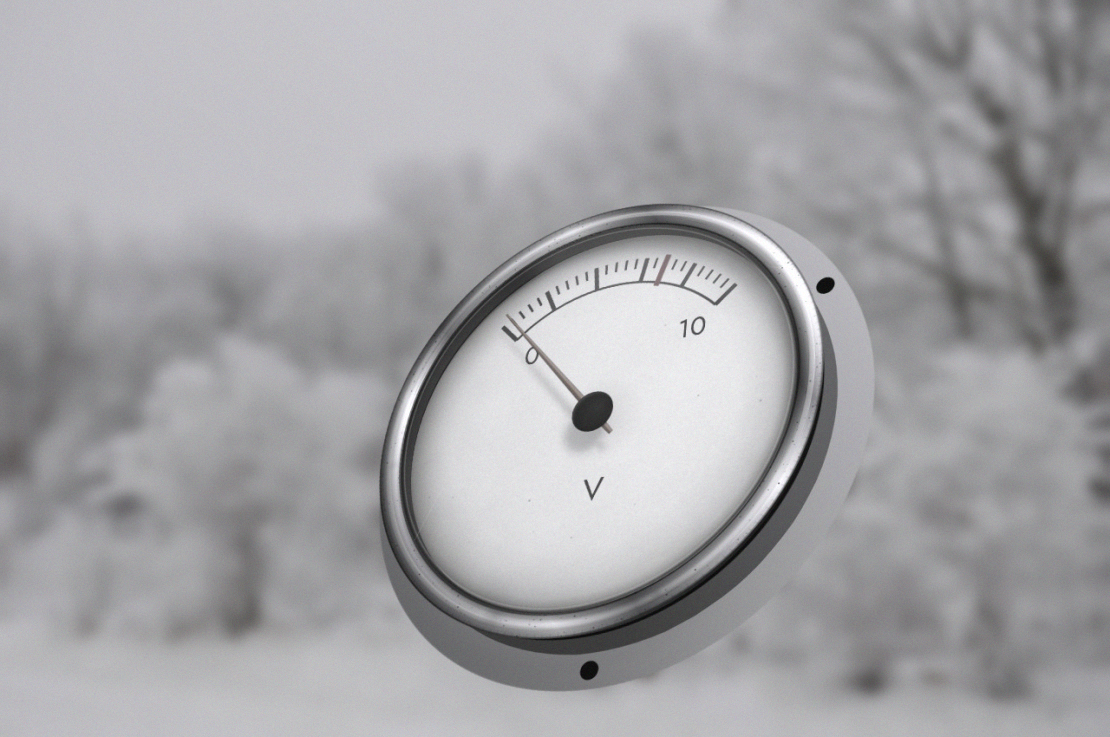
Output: 0.4 V
